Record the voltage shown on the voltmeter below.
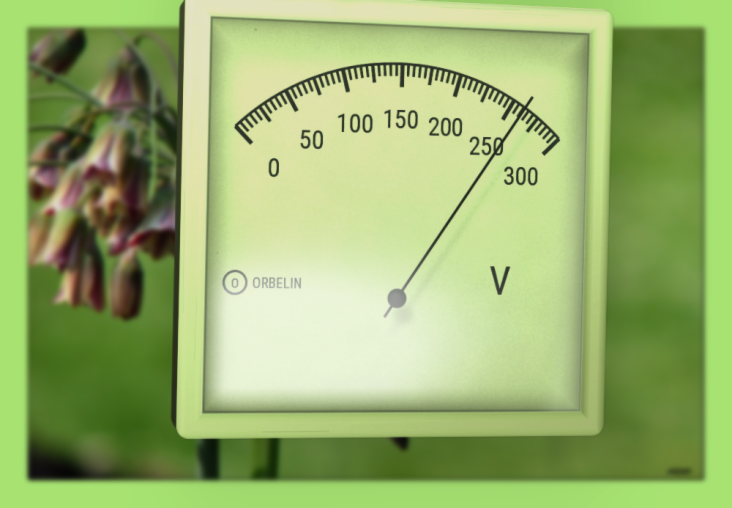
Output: 260 V
